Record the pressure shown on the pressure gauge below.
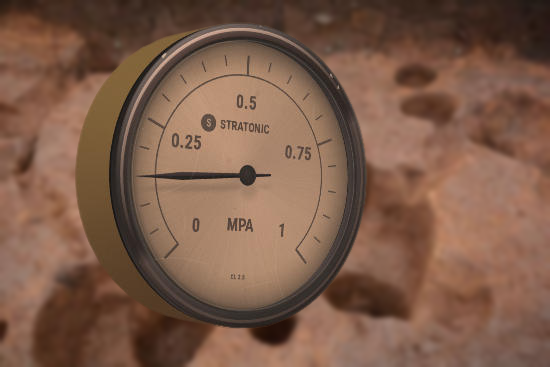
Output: 0.15 MPa
